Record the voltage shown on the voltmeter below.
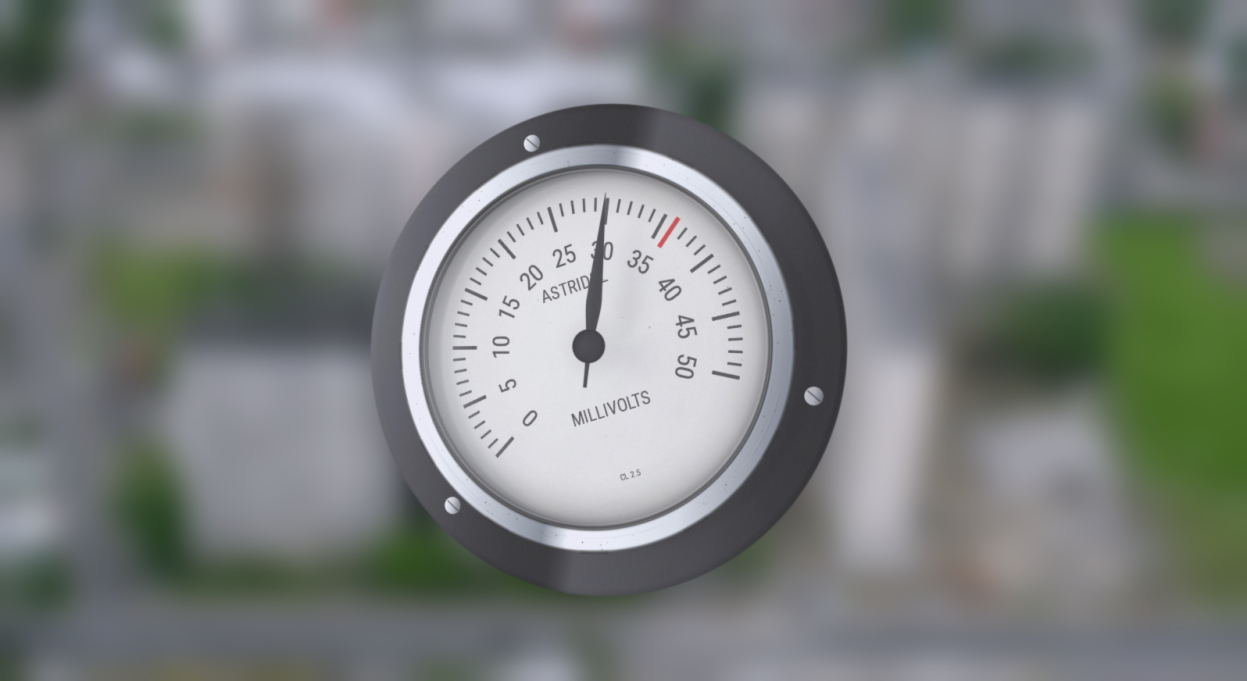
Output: 30 mV
